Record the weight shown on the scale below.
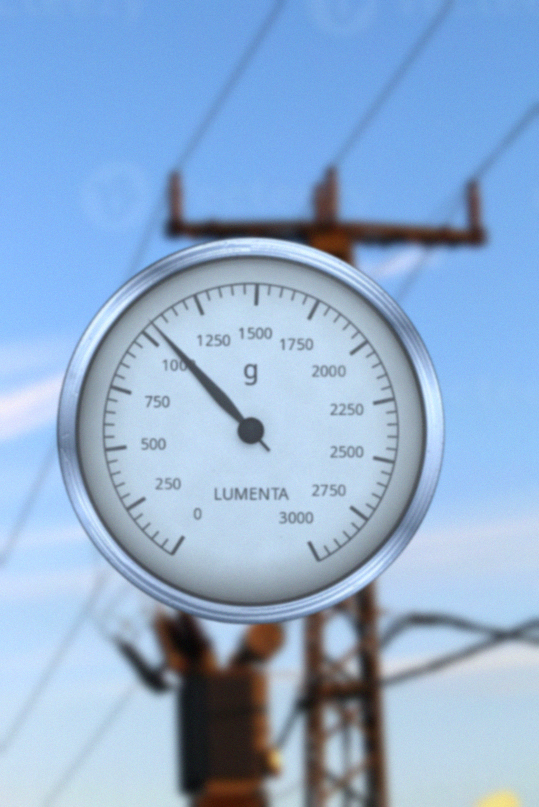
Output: 1050 g
